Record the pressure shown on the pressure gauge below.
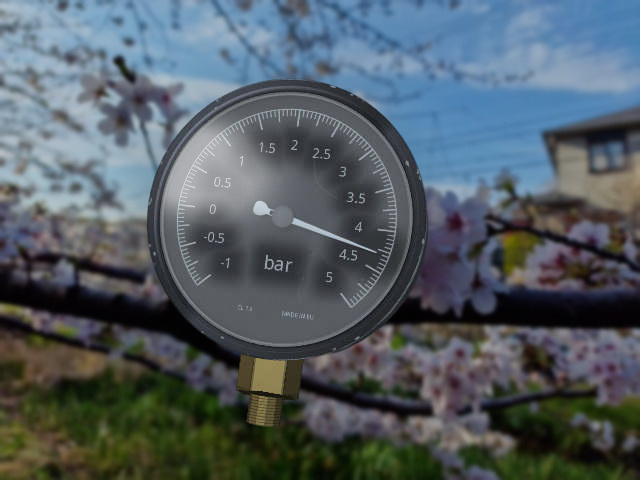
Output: 4.3 bar
